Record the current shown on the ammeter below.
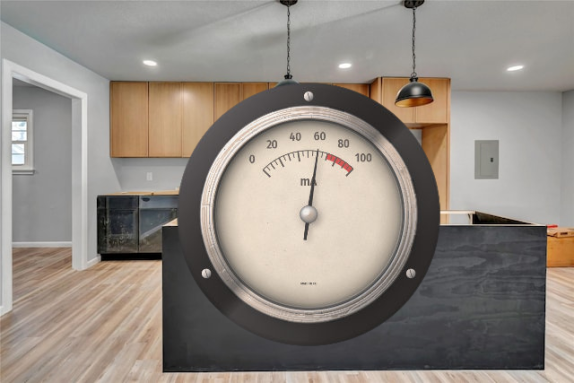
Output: 60 mA
